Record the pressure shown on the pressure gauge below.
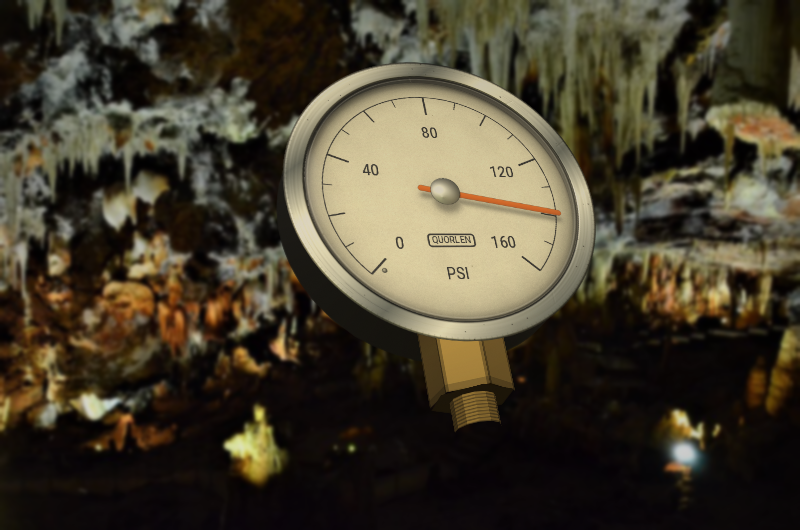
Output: 140 psi
